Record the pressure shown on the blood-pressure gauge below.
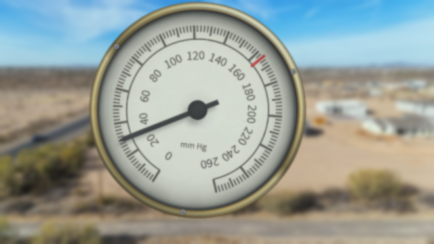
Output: 30 mmHg
